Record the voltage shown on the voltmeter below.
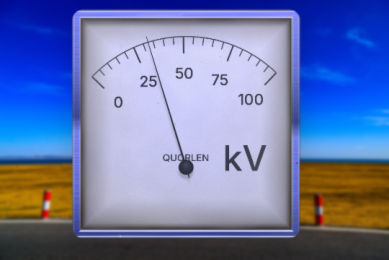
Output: 32.5 kV
